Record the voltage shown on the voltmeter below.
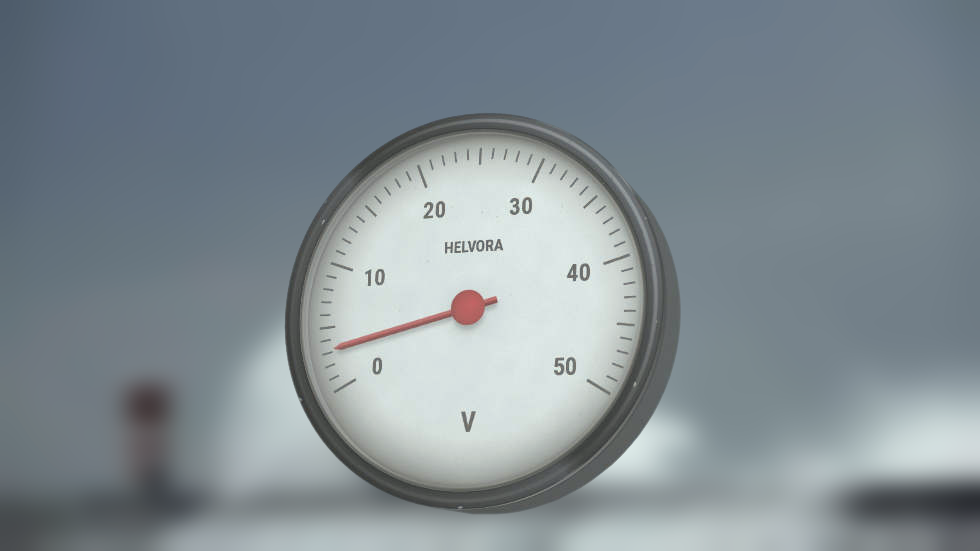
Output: 3 V
